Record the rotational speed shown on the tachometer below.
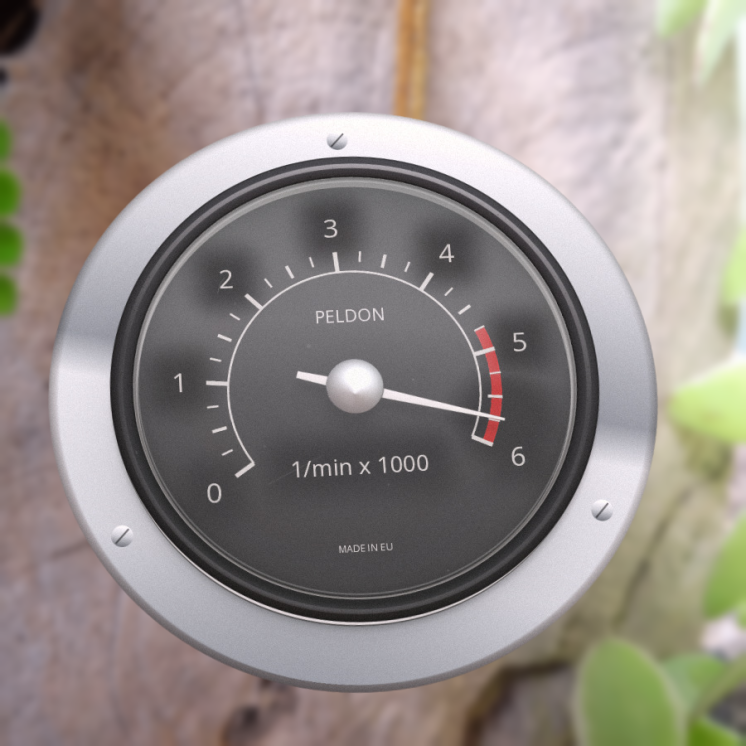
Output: 5750 rpm
